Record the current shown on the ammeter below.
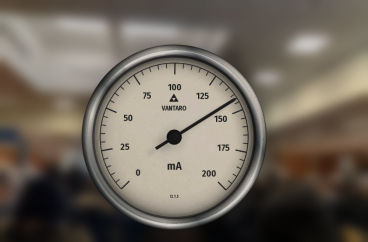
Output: 142.5 mA
